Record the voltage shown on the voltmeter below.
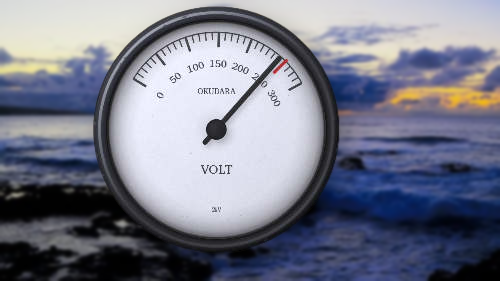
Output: 250 V
